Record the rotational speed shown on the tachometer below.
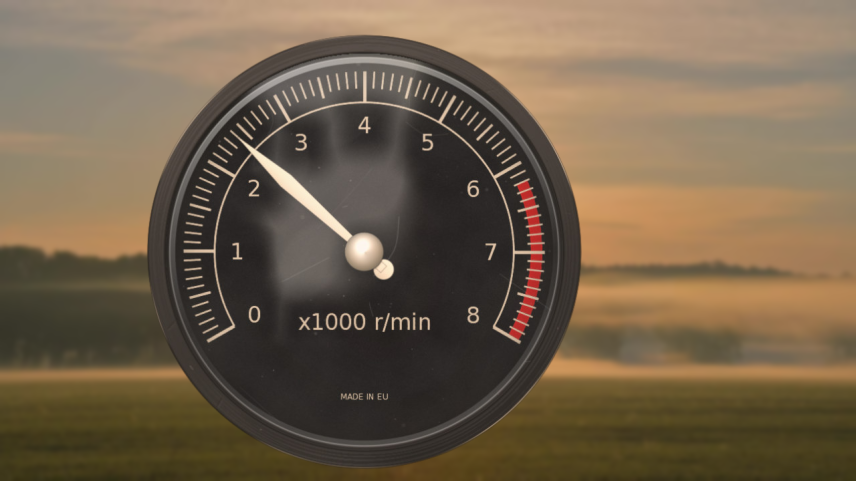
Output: 2400 rpm
